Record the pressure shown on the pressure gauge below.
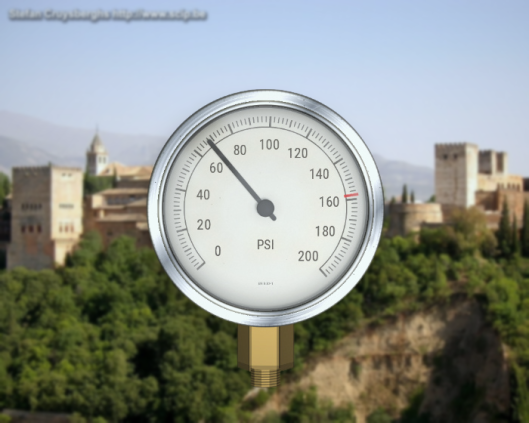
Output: 68 psi
